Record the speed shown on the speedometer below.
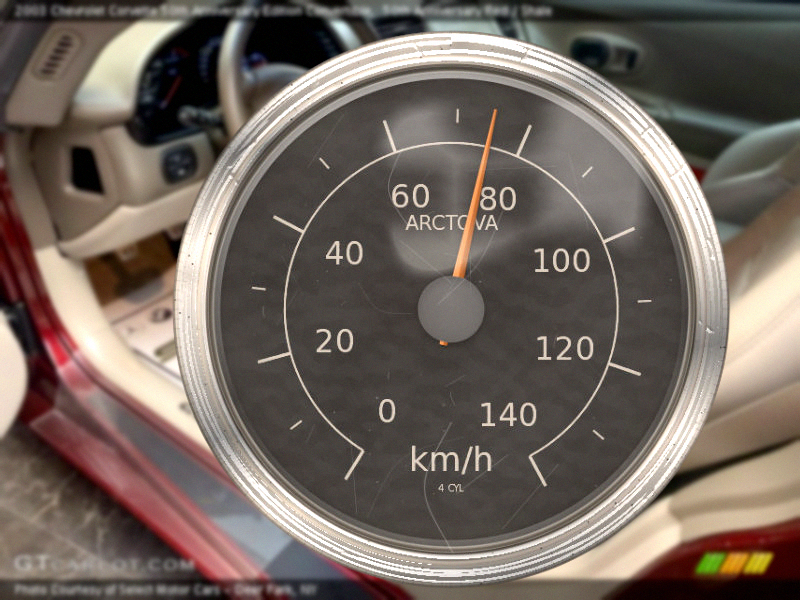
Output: 75 km/h
